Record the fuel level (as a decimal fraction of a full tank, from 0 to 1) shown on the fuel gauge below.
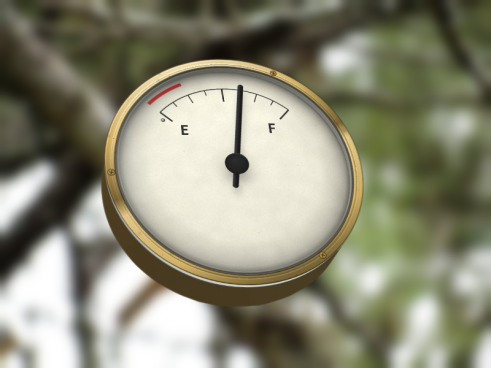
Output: 0.625
